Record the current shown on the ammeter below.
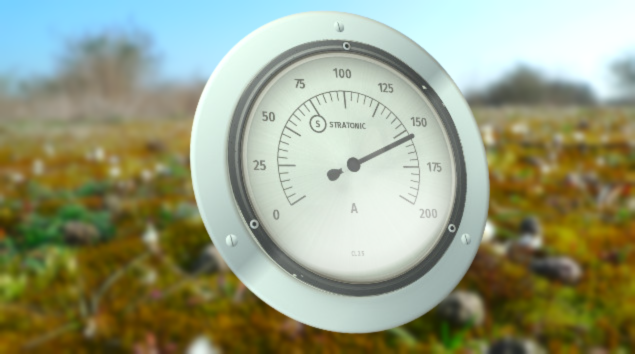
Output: 155 A
